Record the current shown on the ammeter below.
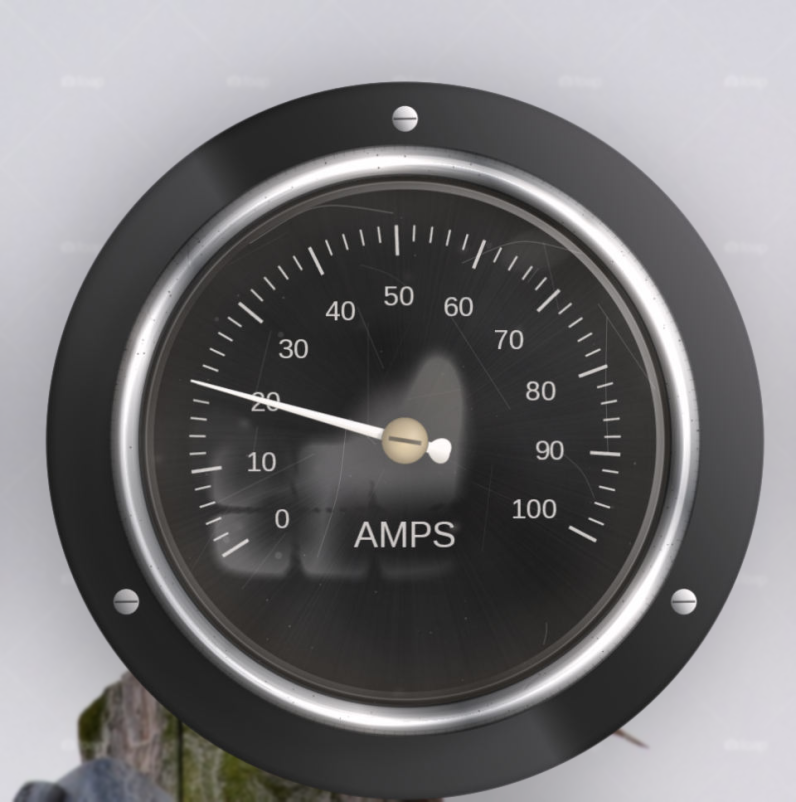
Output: 20 A
